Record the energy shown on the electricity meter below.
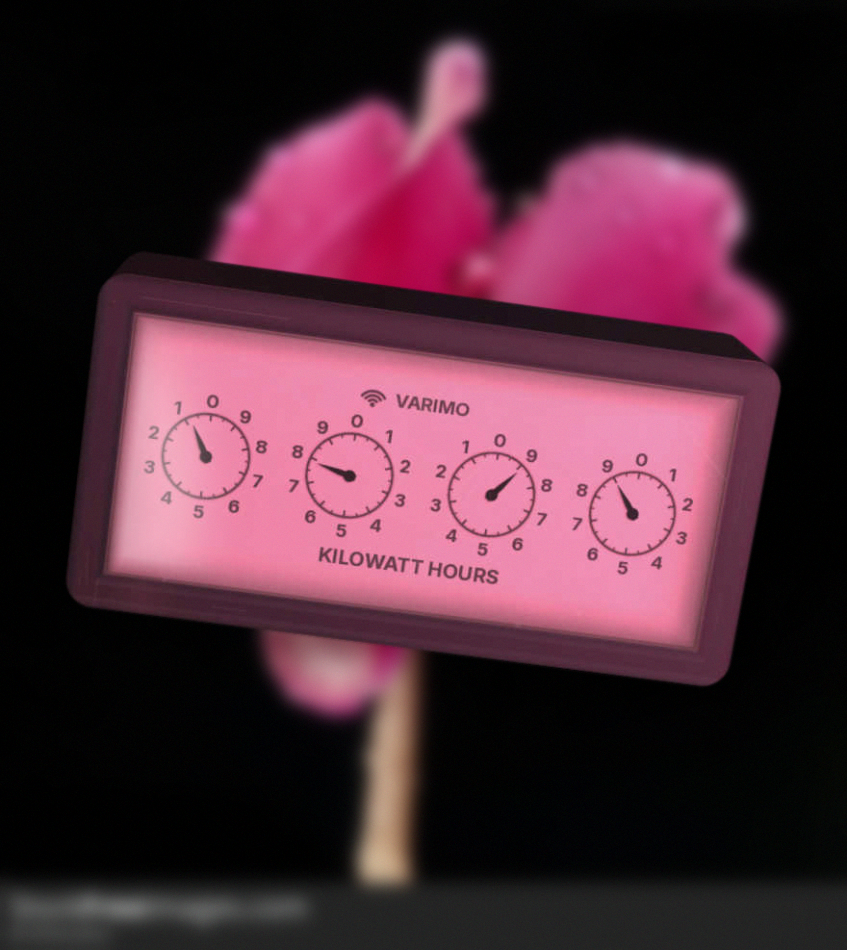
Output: 789 kWh
